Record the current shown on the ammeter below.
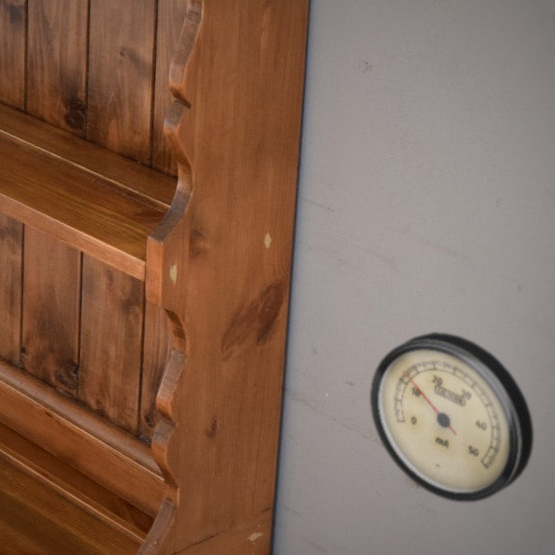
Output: 12.5 mA
